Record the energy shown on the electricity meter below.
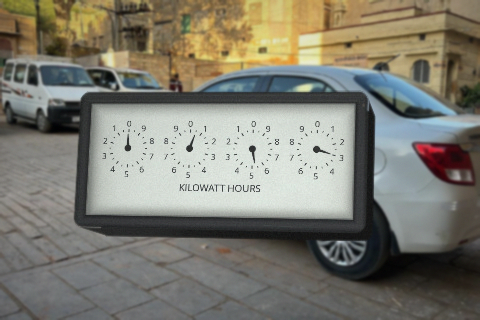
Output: 53 kWh
